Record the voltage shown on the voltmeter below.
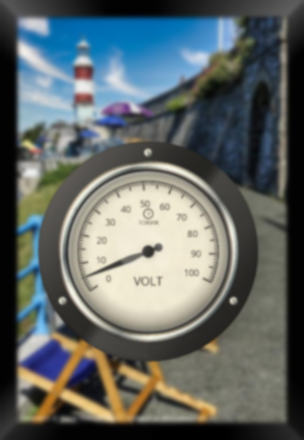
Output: 5 V
